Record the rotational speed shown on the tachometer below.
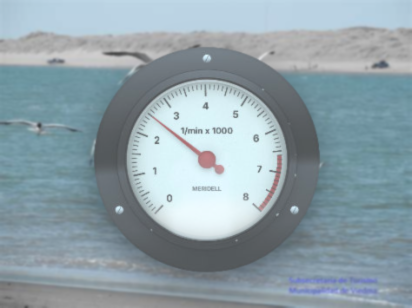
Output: 2500 rpm
